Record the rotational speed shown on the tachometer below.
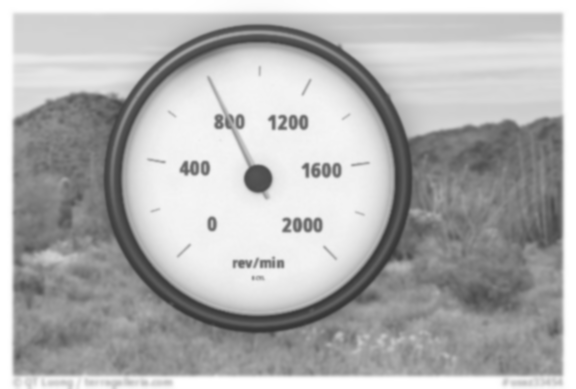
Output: 800 rpm
